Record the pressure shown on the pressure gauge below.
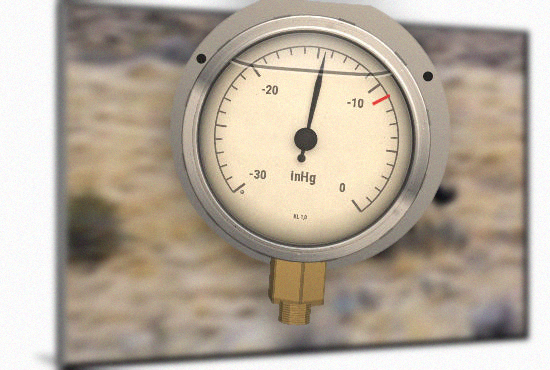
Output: -14.5 inHg
